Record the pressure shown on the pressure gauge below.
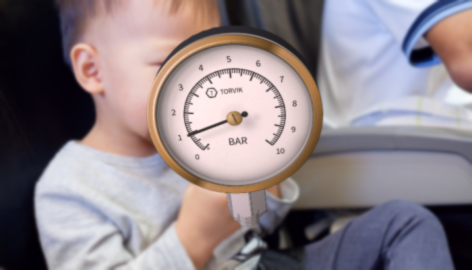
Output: 1 bar
